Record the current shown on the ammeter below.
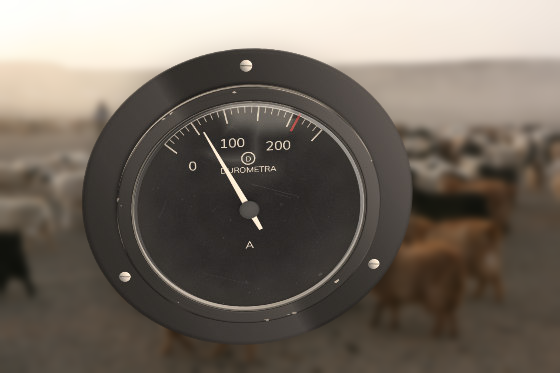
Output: 60 A
